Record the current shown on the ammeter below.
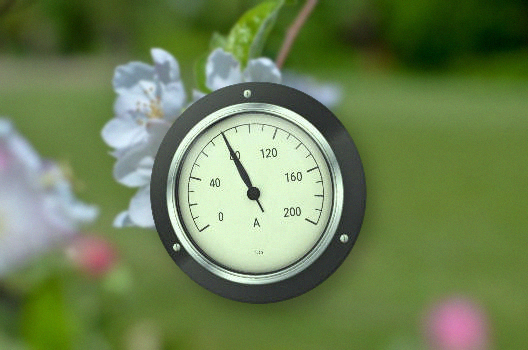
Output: 80 A
